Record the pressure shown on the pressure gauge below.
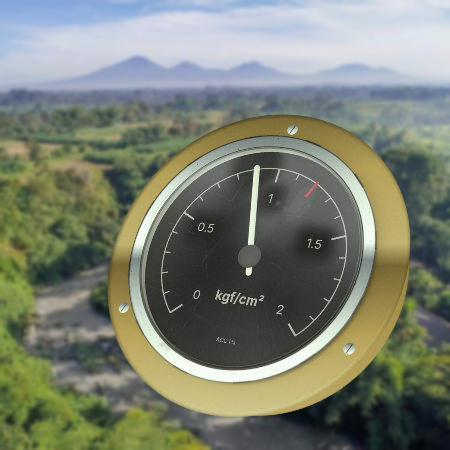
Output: 0.9 kg/cm²
